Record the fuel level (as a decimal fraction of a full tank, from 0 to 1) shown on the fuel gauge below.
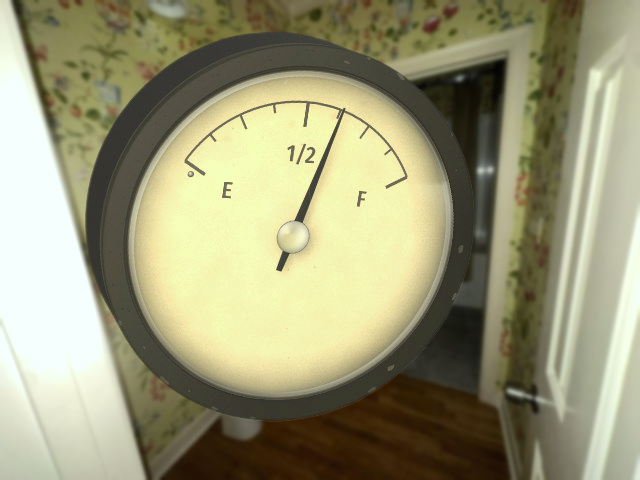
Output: 0.625
